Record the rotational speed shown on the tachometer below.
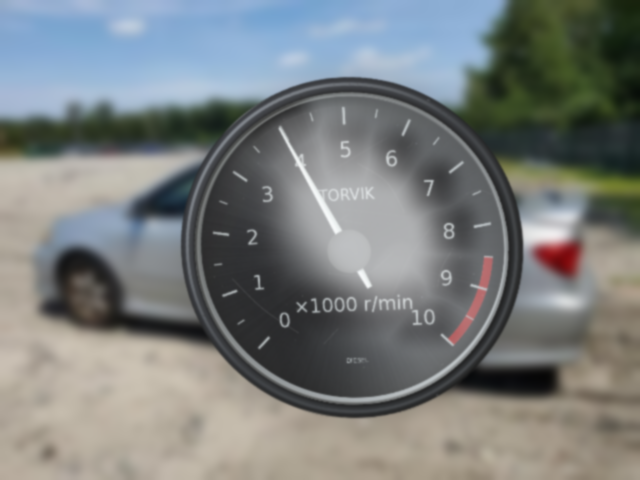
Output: 4000 rpm
